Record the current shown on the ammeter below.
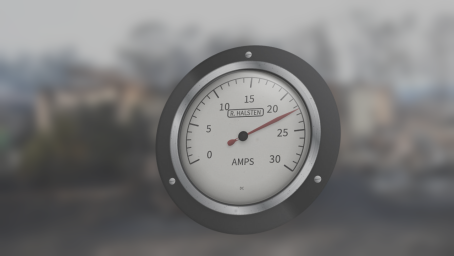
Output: 22.5 A
